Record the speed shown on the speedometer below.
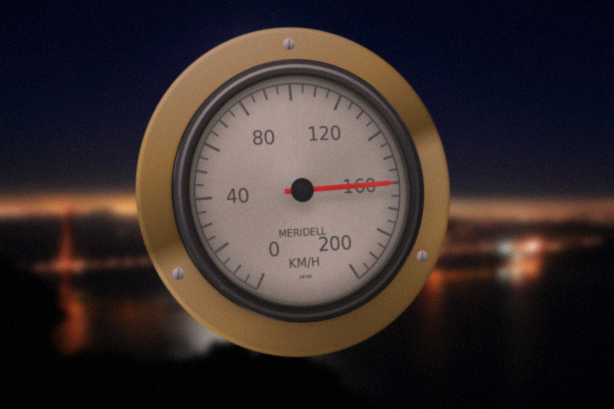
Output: 160 km/h
